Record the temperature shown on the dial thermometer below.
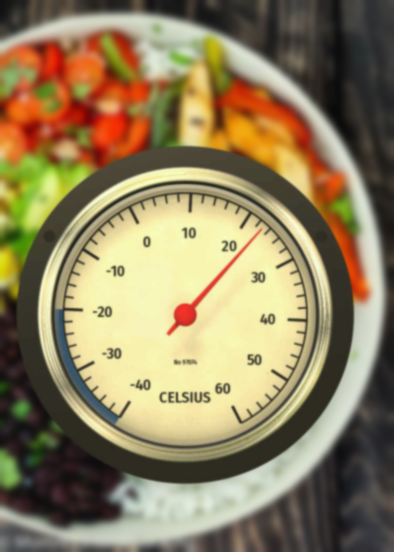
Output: 23 °C
